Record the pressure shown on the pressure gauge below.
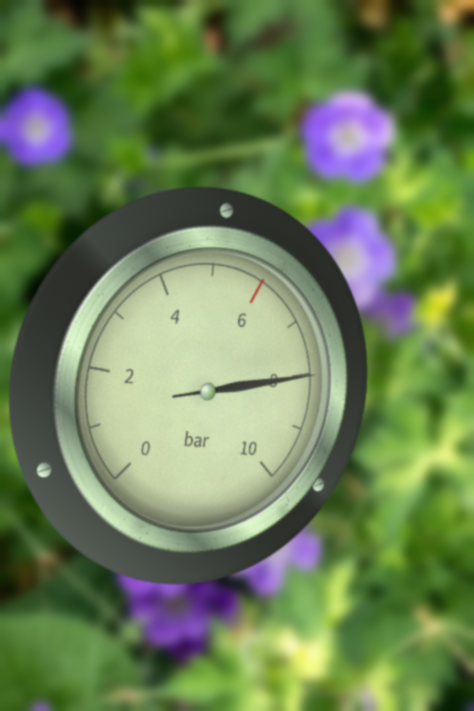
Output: 8 bar
